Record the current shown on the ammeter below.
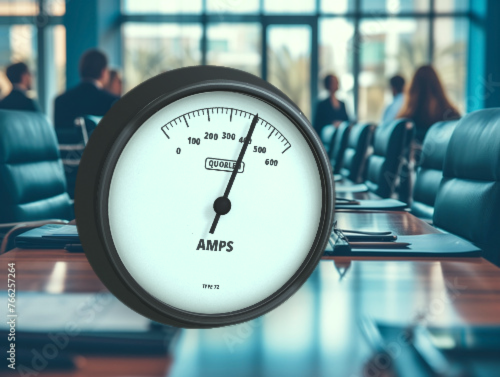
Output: 400 A
